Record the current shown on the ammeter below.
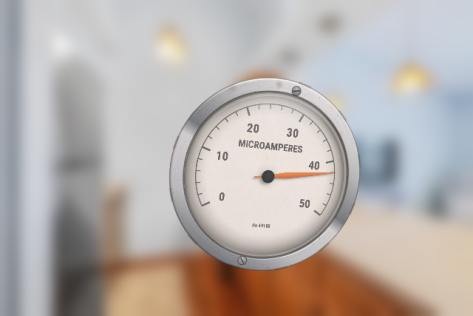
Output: 42 µA
